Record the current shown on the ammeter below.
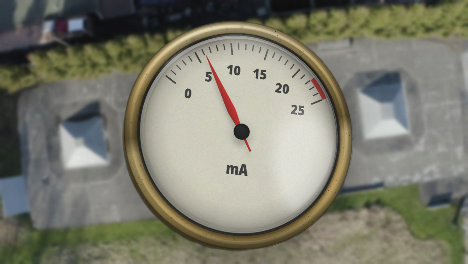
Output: 6 mA
